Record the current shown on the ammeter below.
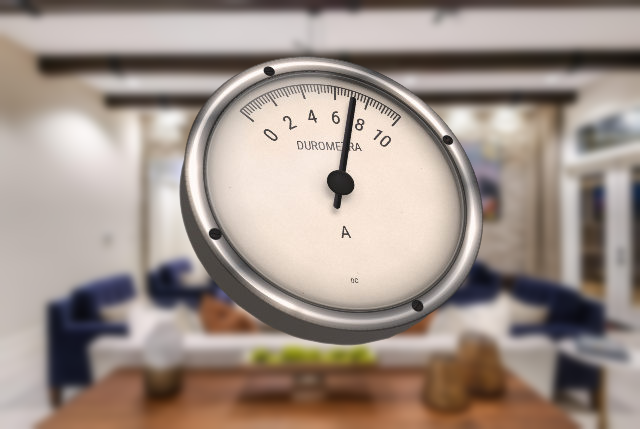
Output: 7 A
